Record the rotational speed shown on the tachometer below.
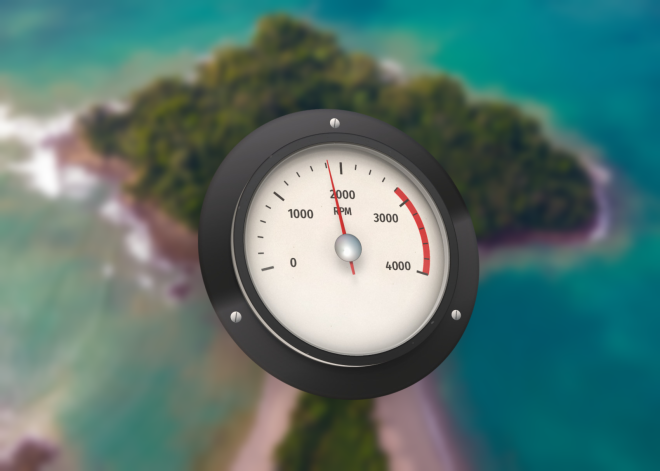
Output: 1800 rpm
